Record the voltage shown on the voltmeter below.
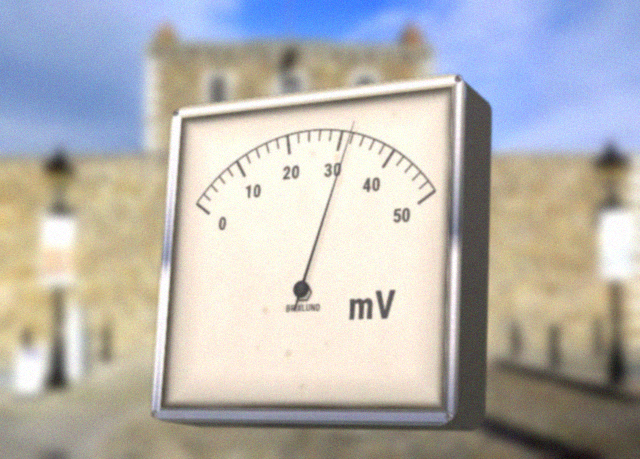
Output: 32 mV
